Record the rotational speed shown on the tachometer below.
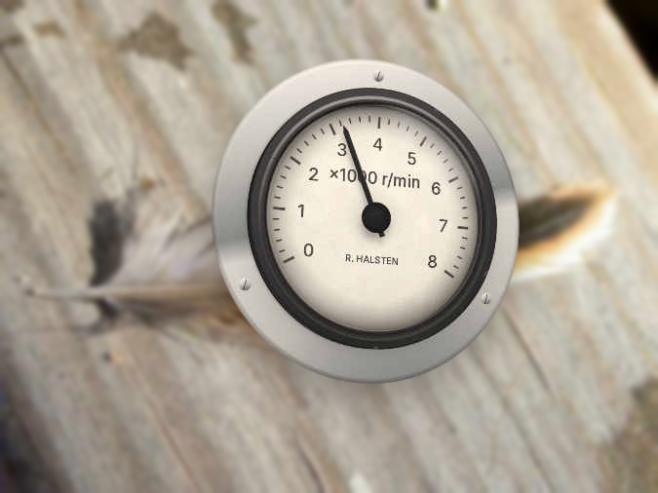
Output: 3200 rpm
